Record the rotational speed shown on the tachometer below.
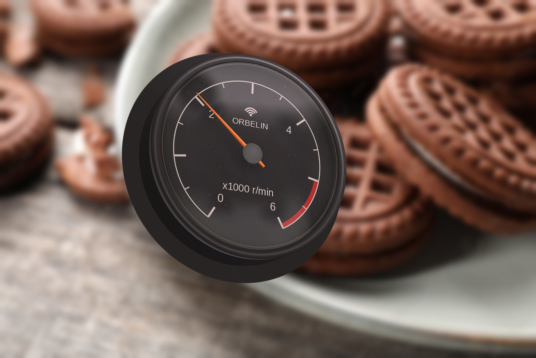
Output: 2000 rpm
